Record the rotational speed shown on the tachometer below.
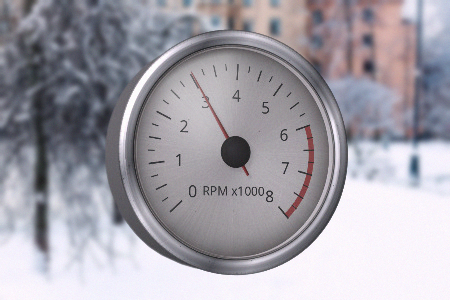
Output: 3000 rpm
